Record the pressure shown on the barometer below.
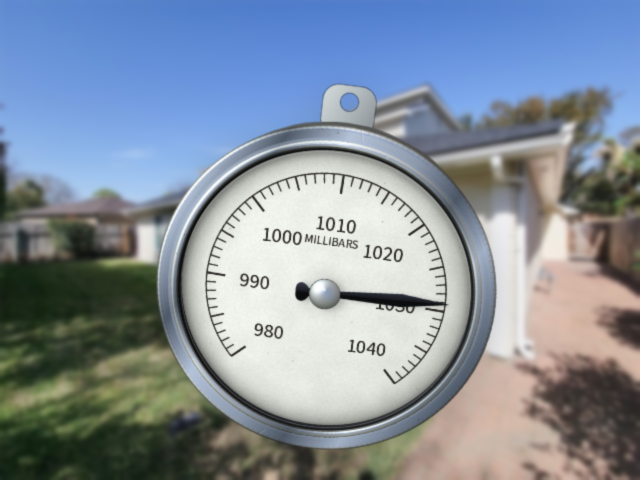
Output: 1029 mbar
